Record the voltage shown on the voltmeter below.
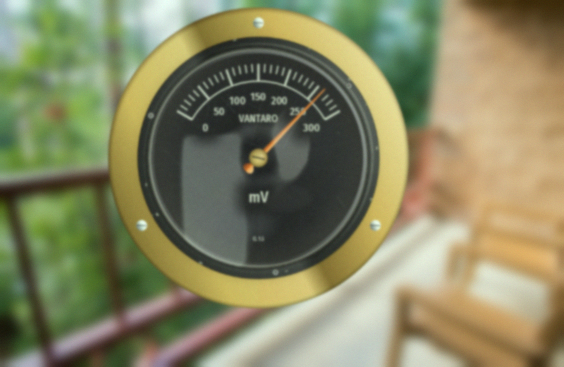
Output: 260 mV
